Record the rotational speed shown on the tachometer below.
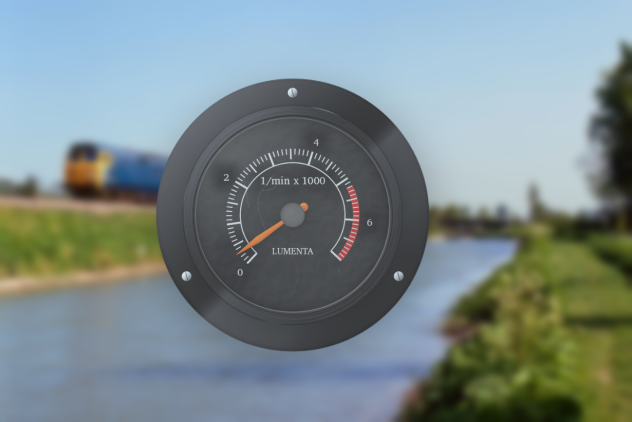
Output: 300 rpm
